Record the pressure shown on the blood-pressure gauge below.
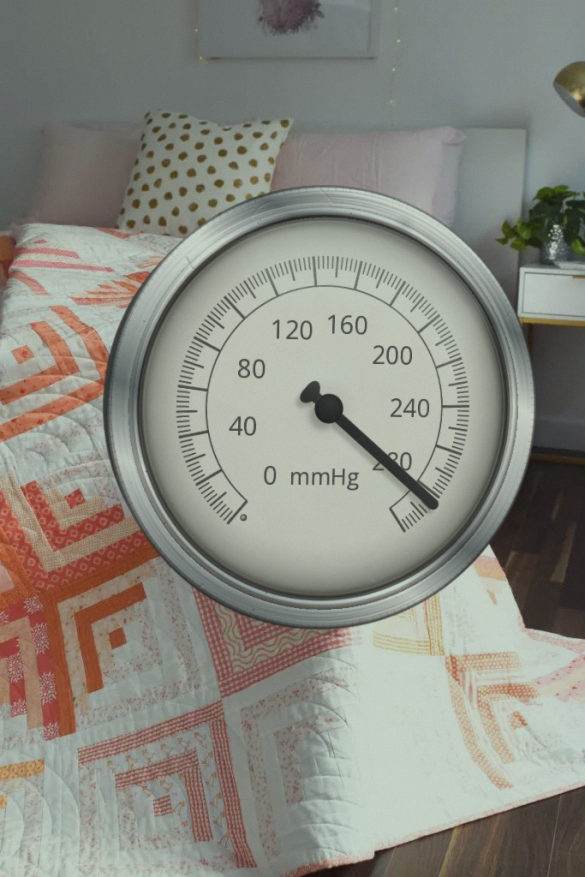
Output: 284 mmHg
